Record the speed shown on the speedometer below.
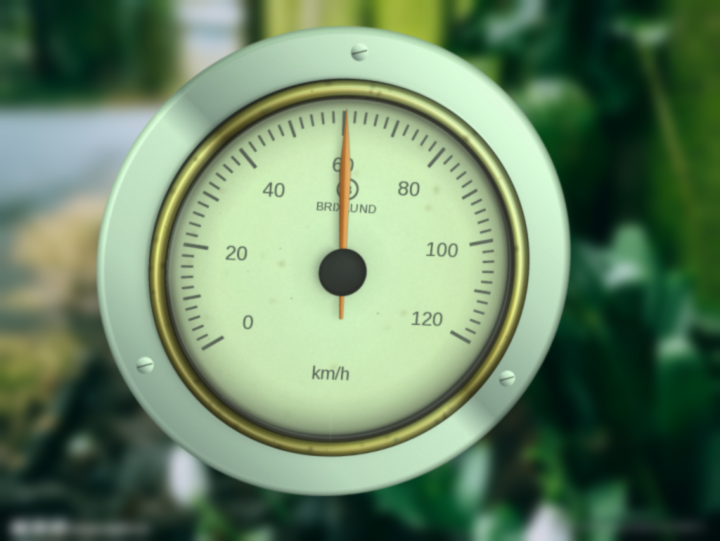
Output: 60 km/h
